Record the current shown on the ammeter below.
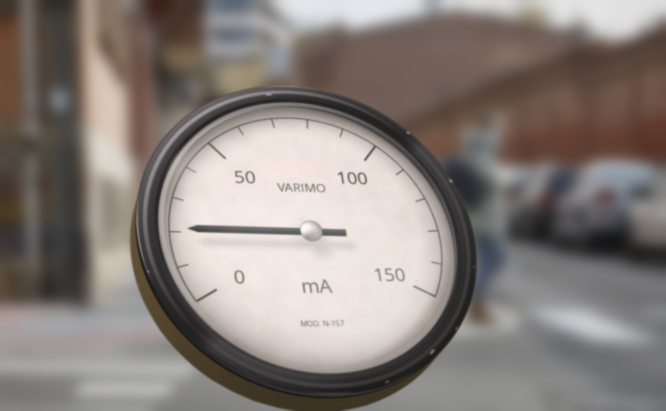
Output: 20 mA
